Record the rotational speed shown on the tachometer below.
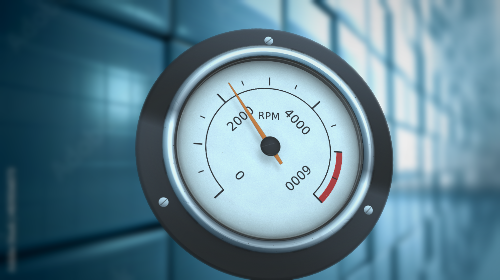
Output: 2250 rpm
